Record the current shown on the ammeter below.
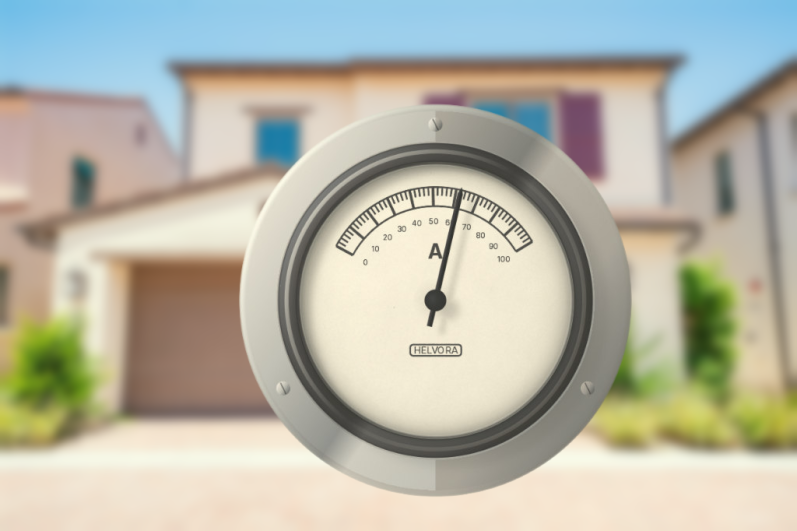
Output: 62 A
